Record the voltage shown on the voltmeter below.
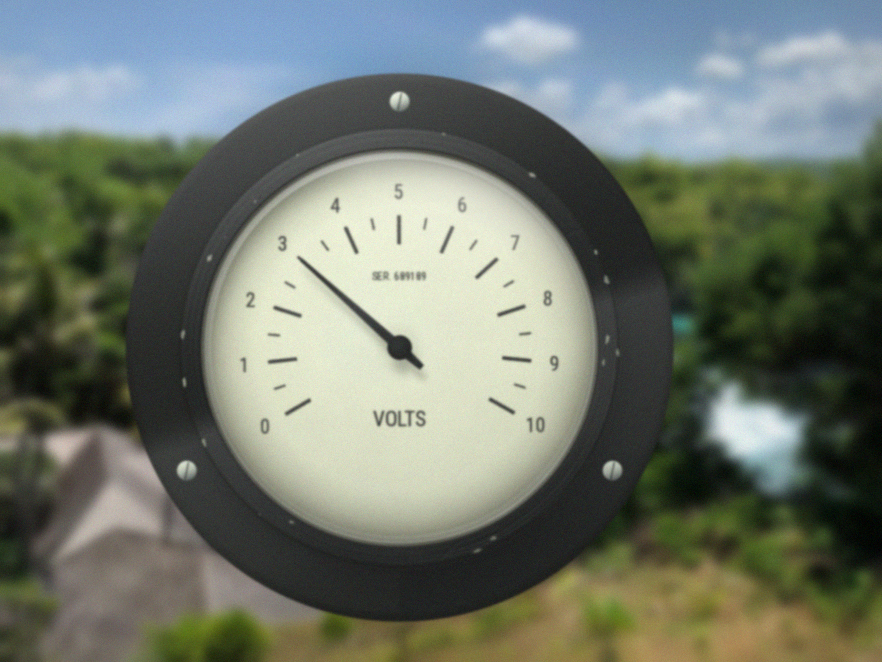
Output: 3 V
